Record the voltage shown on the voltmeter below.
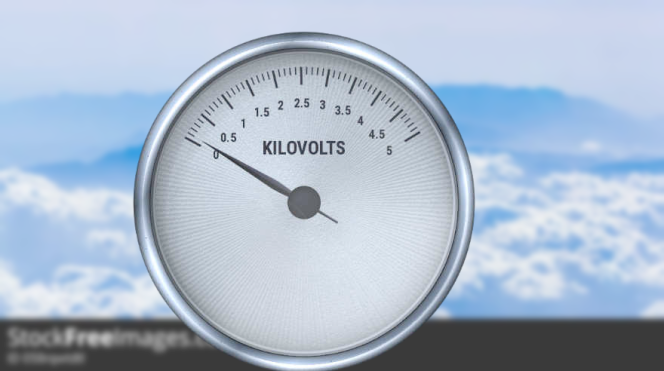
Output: 0.1 kV
